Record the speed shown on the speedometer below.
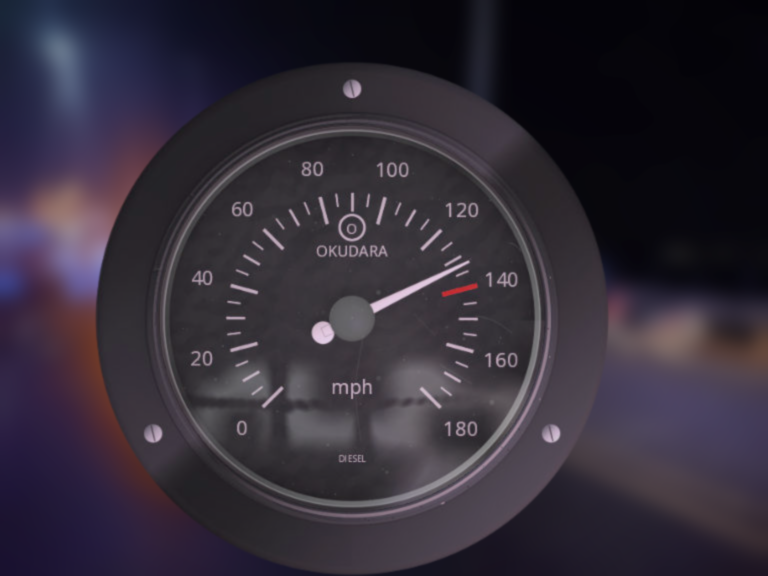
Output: 132.5 mph
